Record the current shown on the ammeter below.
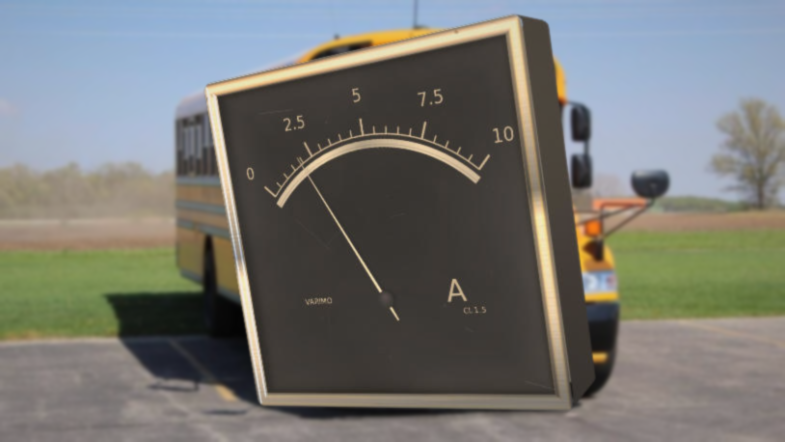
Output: 2 A
